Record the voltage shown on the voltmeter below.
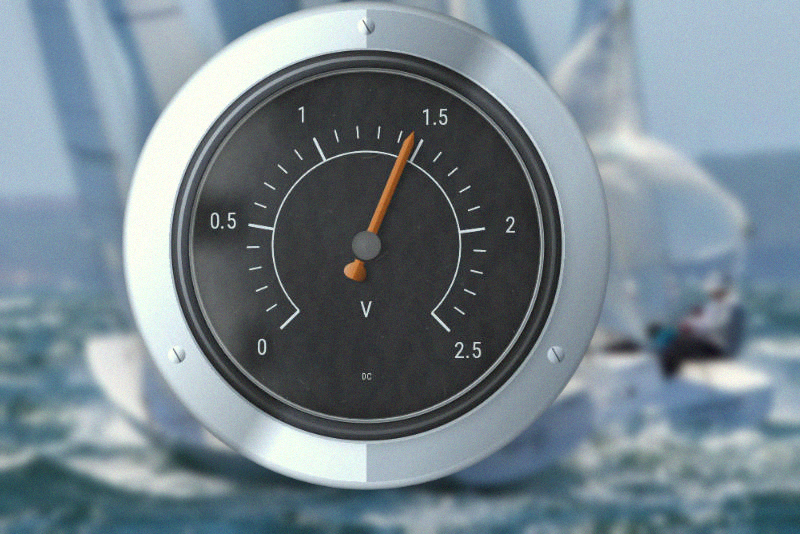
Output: 1.45 V
